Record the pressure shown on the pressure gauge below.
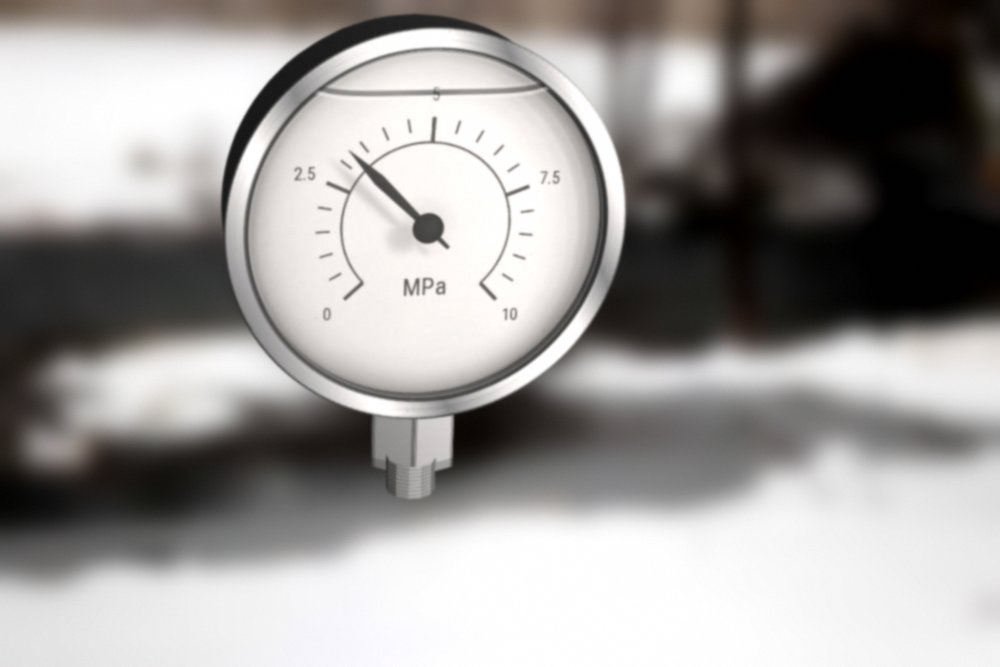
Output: 3.25 MPa
